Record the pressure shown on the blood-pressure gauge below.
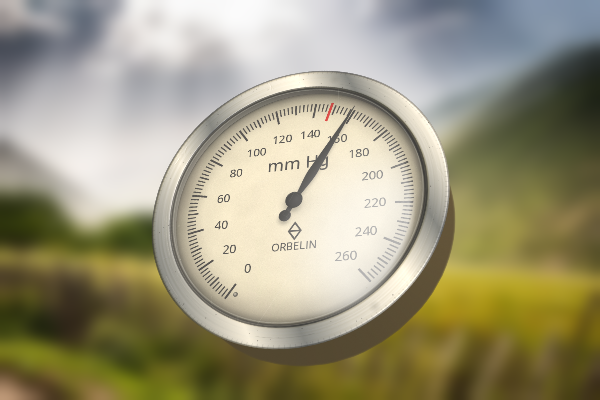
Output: 160 mmHg
